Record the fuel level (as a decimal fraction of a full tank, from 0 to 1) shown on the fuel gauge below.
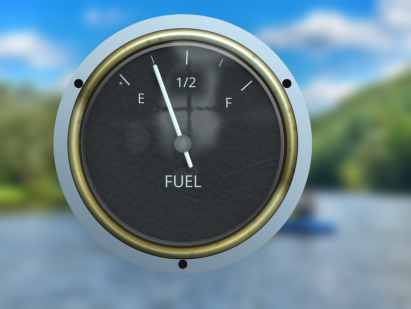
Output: 0.25
